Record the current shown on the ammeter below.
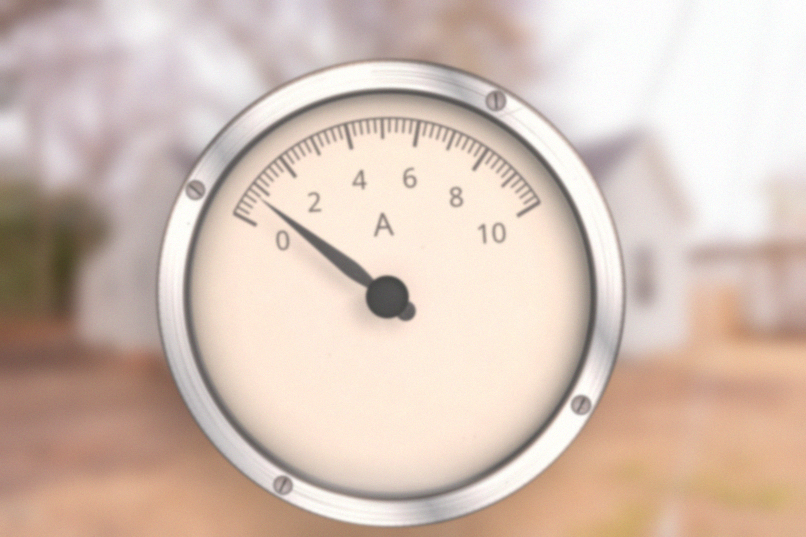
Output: 0.8 A
